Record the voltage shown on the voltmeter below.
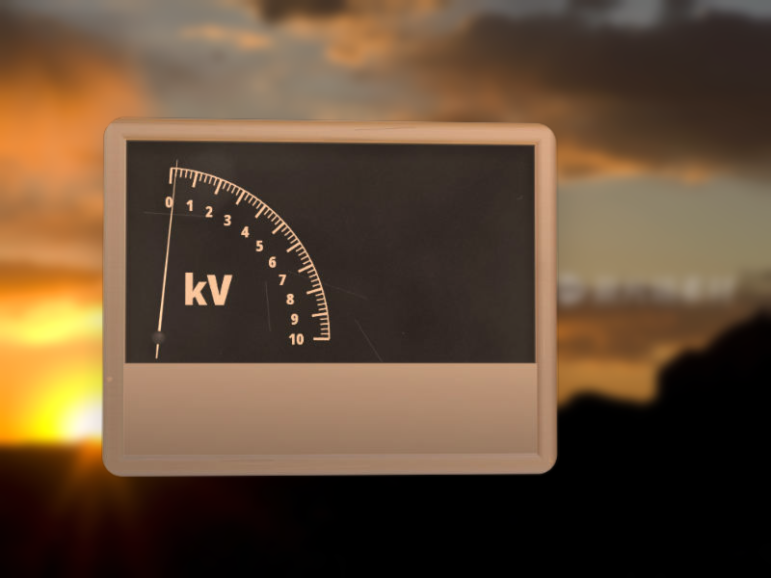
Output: 0.2 kV
